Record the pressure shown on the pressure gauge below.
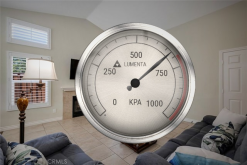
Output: 675 kPa
